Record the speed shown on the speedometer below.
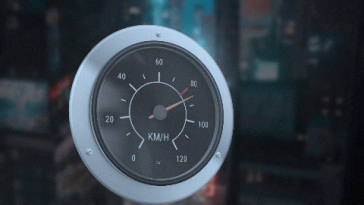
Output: 85 km/h
